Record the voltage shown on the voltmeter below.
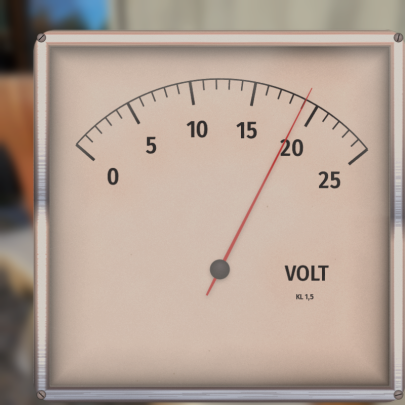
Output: 19 V
